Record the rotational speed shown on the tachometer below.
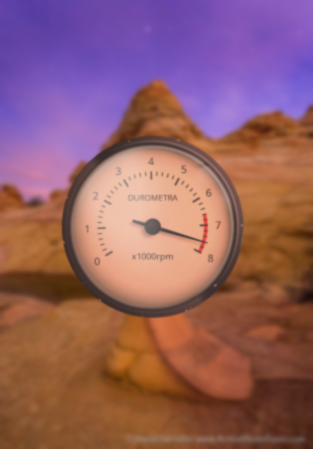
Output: 7600 rpm
